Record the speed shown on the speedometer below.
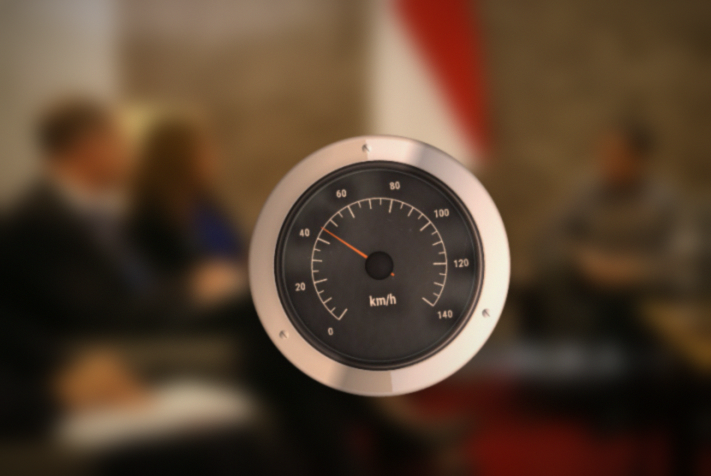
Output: 45 km/h
